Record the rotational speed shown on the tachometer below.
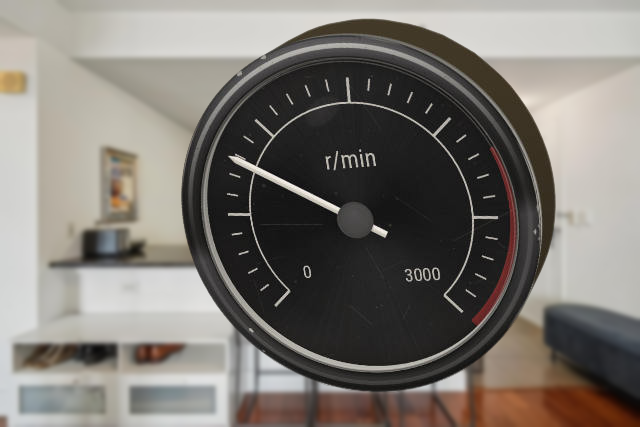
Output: 800 rpm
